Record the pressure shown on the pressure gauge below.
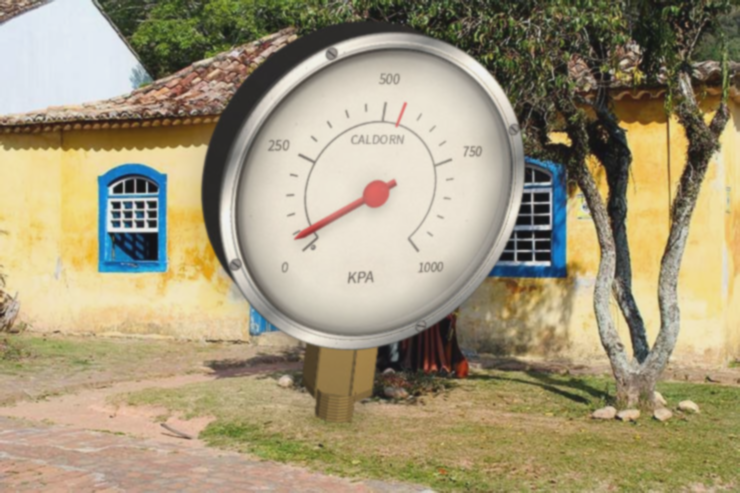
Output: 50 kPa
